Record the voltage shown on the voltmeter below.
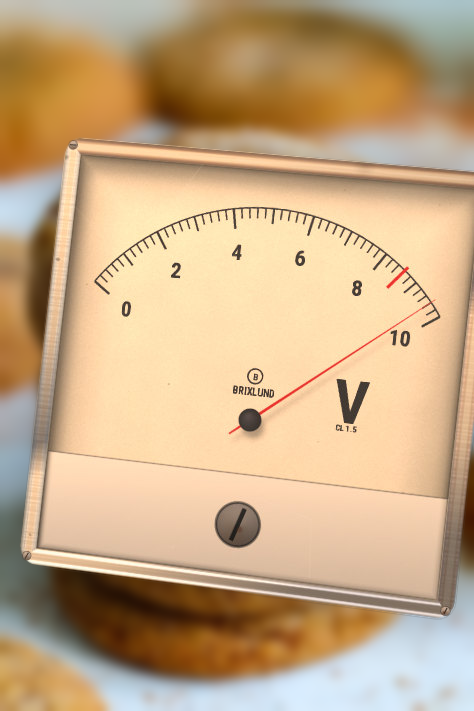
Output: 9.6 V
